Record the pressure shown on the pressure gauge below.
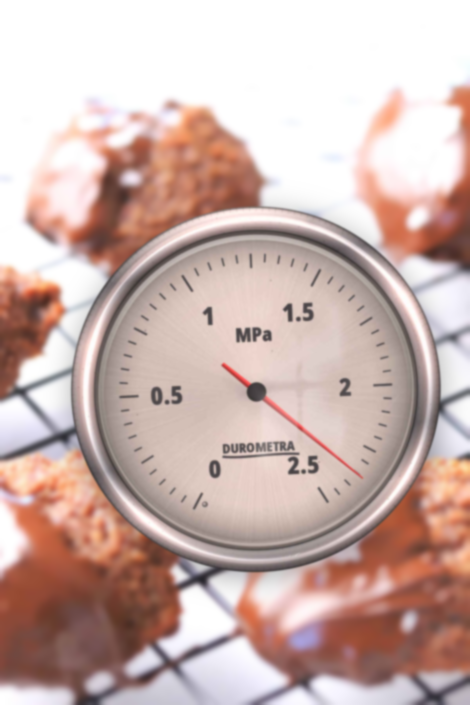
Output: 2.35 MPa
